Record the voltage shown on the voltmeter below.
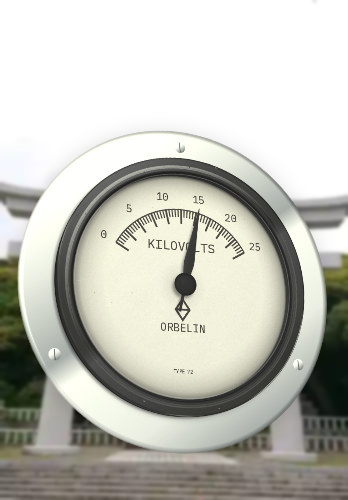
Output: 15 kV
